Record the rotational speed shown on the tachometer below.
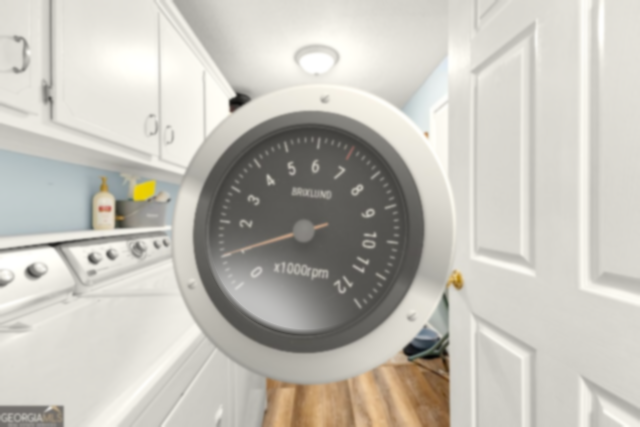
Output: 1000 rpm
